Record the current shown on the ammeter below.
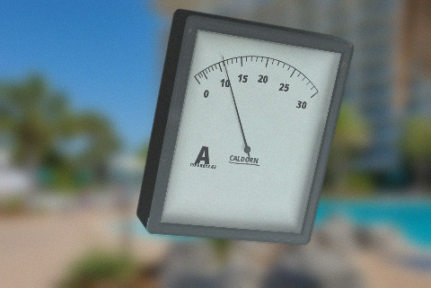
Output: 11 A
